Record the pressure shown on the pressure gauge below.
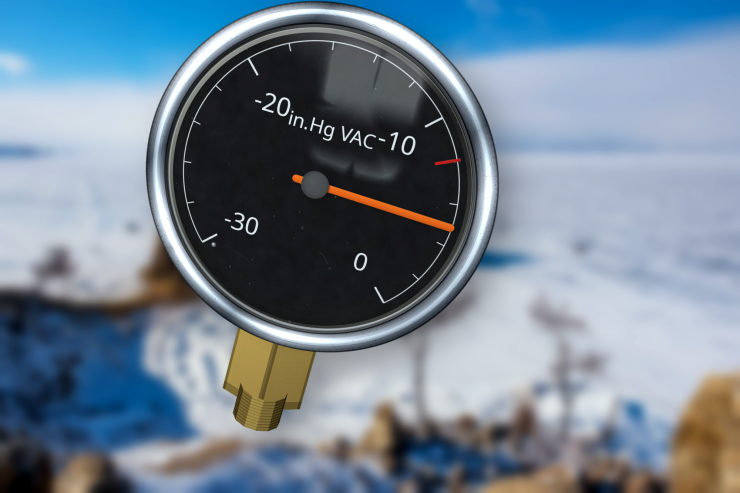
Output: -5 inHg
